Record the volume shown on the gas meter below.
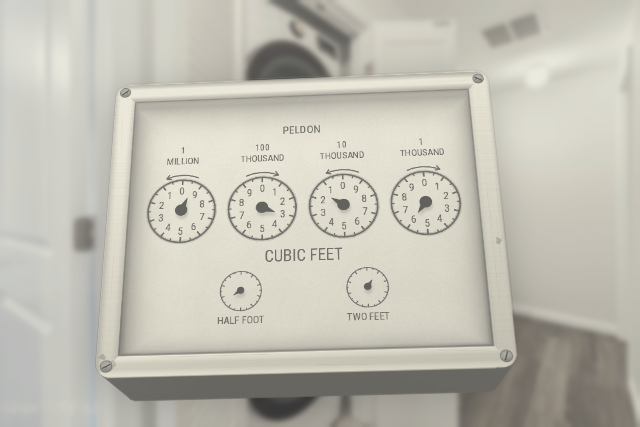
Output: 931600 ft³
